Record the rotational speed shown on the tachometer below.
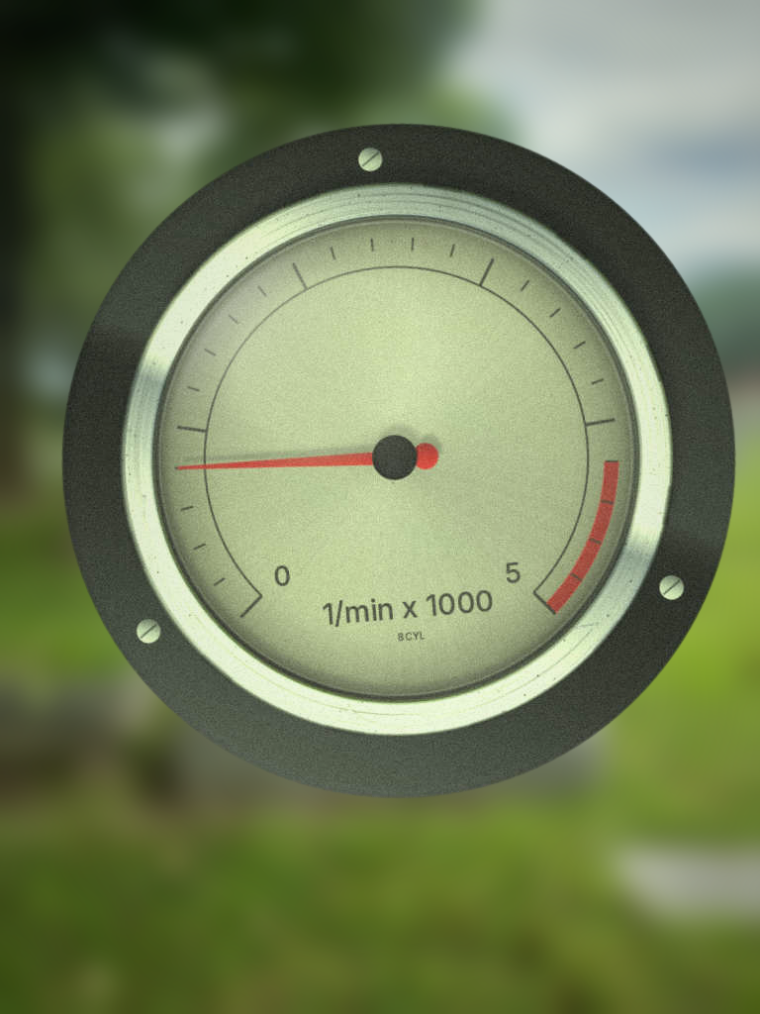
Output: 800 rpm
